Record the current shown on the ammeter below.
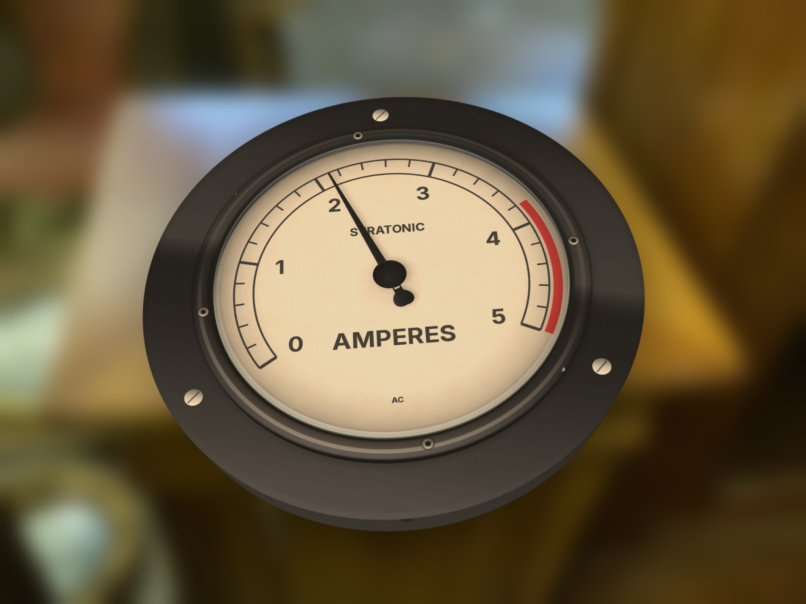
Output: 2.1 A
